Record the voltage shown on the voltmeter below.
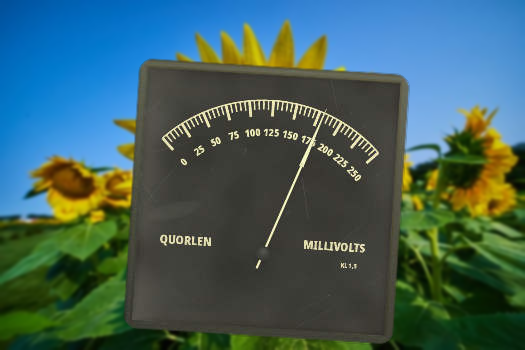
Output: 180 mV
